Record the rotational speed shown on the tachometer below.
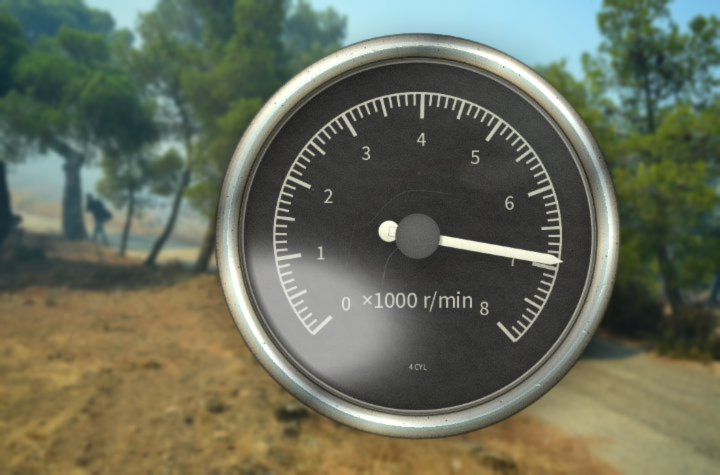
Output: 6900 rpm
